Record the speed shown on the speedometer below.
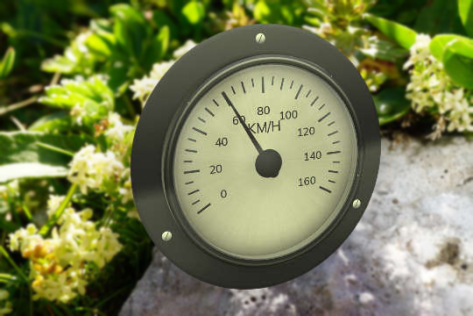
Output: 60 km/h
